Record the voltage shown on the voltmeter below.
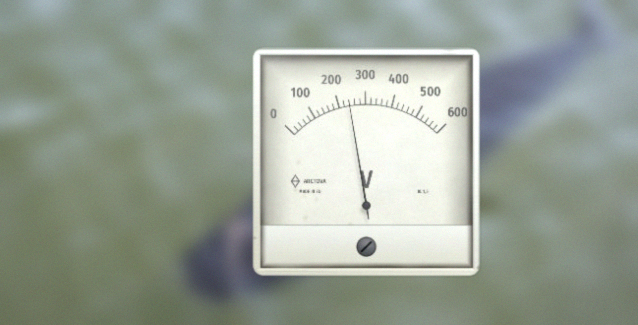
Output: 240 V
